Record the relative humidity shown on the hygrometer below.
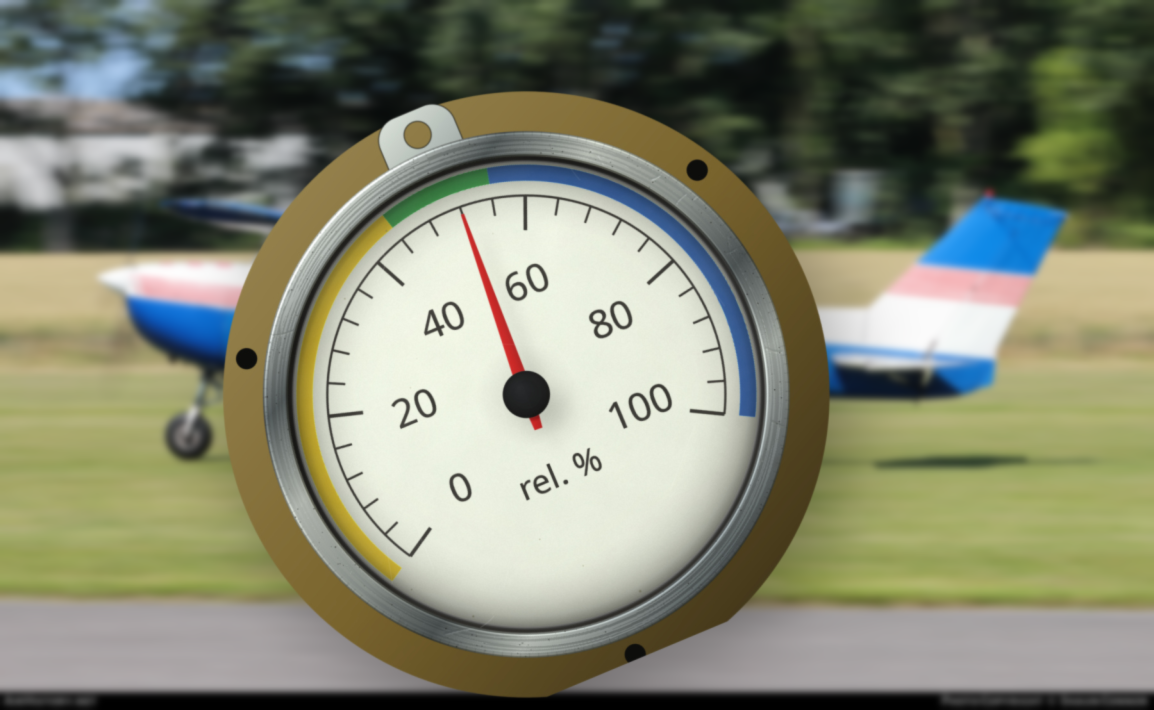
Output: 52 %
